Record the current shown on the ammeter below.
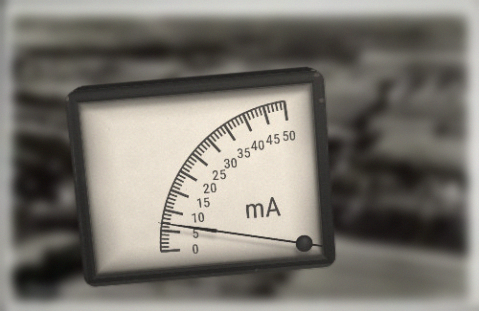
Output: 7 mA
